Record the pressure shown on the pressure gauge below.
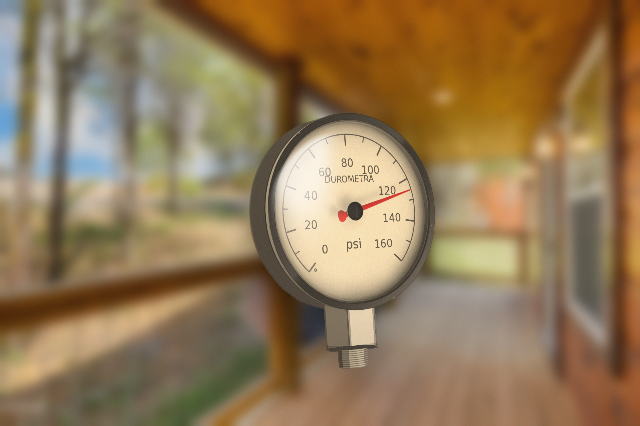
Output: 125 psi
